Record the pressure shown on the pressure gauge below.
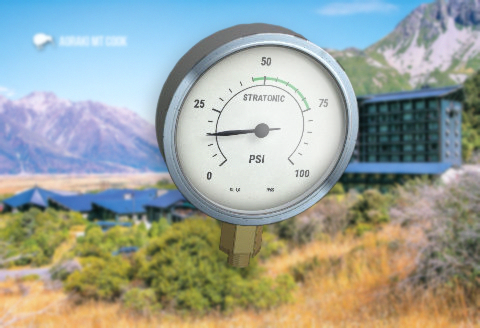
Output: 15 psi
